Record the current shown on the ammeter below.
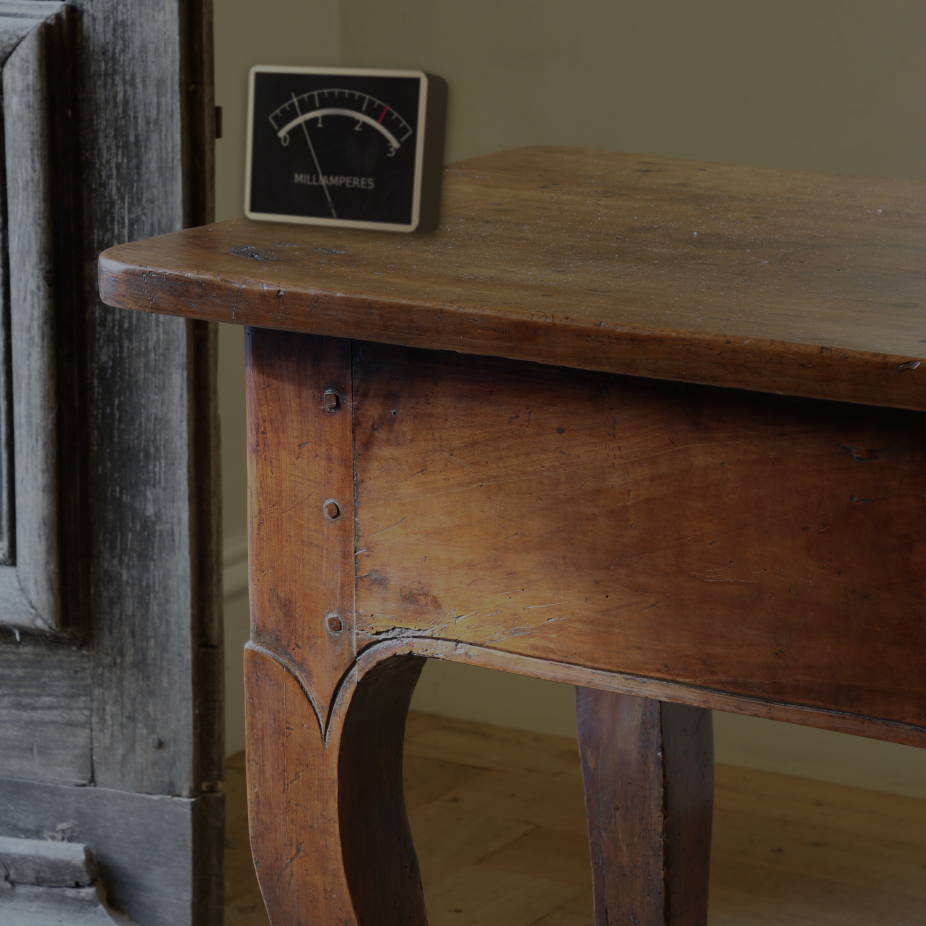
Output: 0.6 mA
